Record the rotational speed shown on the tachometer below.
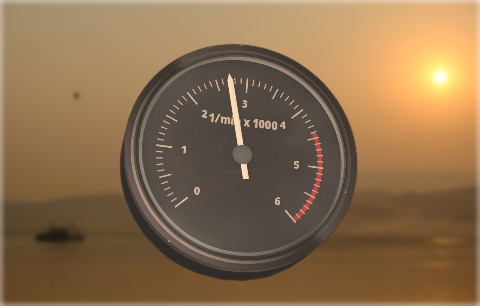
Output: 2700 rpm
